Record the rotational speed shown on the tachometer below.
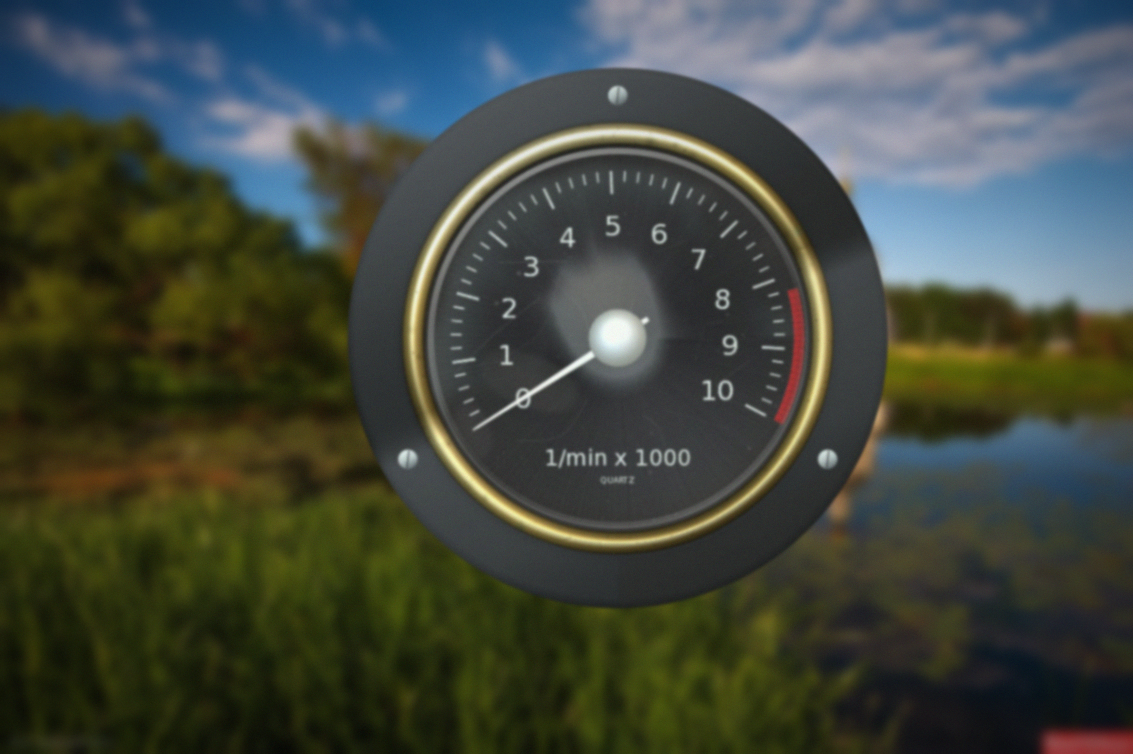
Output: 0 rpm
